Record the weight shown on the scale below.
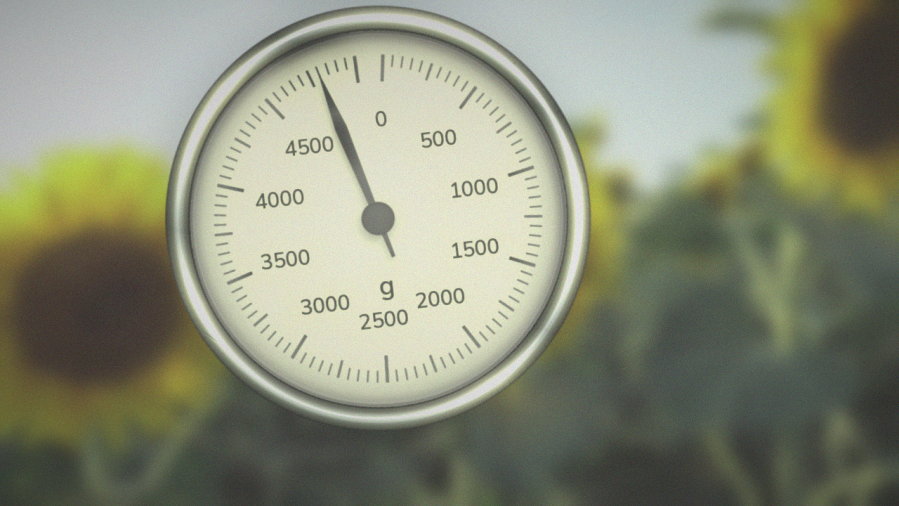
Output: 4800 g
